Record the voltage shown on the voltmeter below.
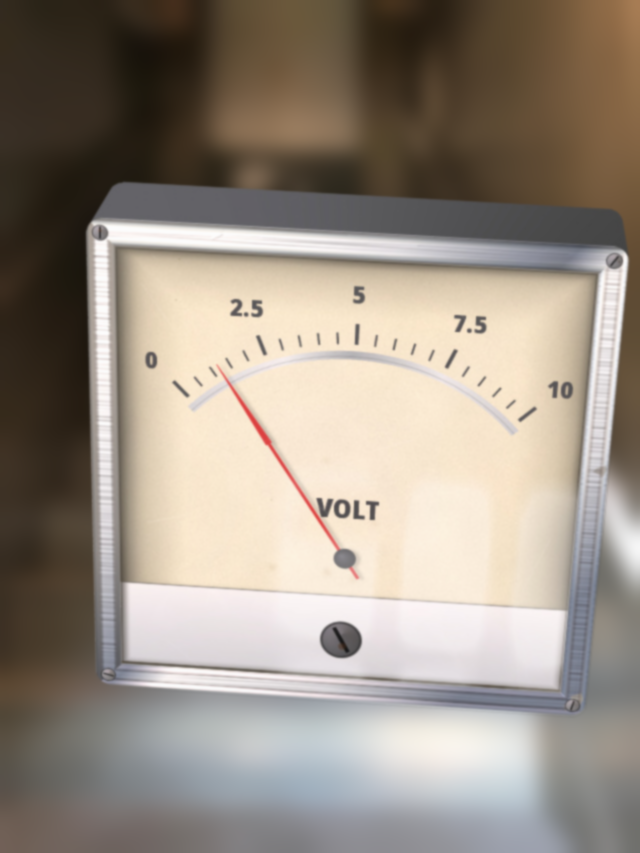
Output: 1.25 V
